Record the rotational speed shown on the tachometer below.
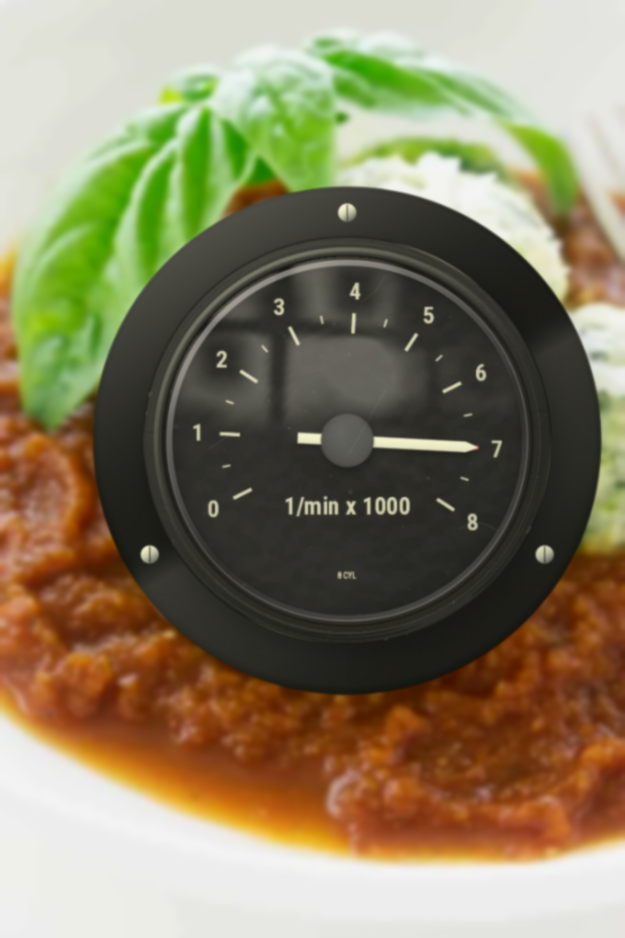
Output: 7000 rpm
